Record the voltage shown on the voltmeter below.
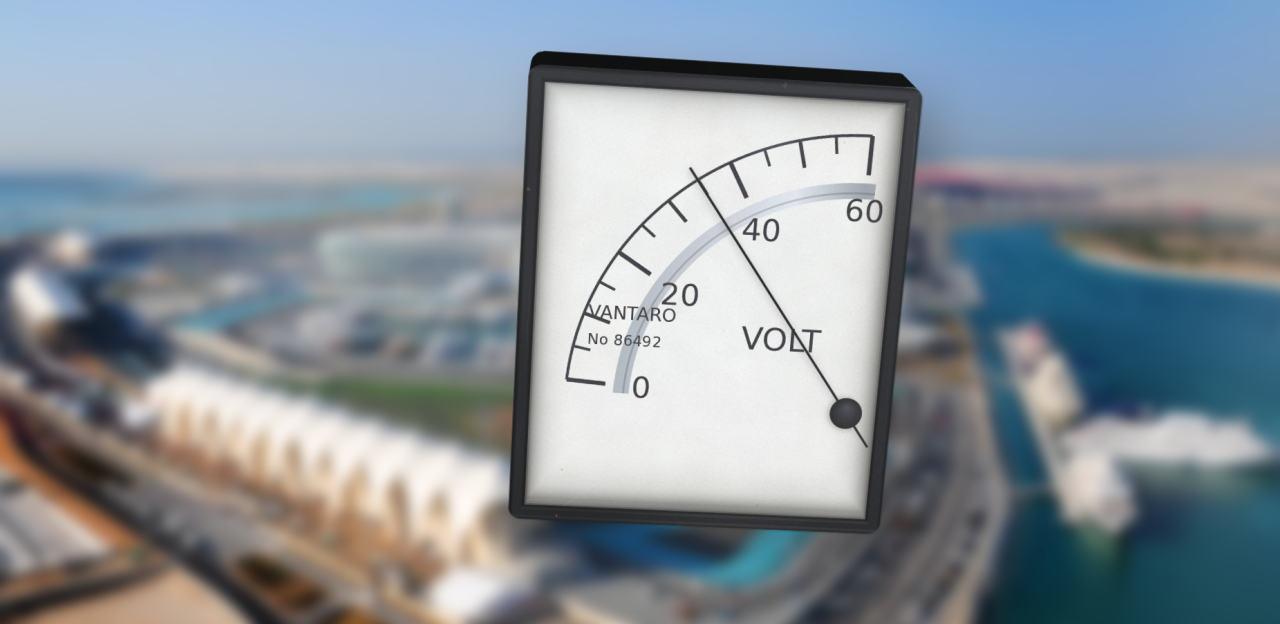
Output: 35 V
